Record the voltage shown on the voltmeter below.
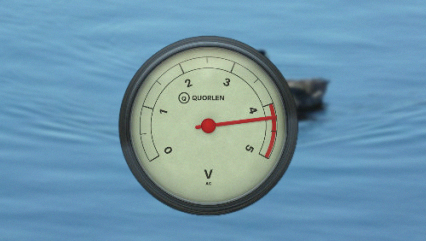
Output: 4.25 V
